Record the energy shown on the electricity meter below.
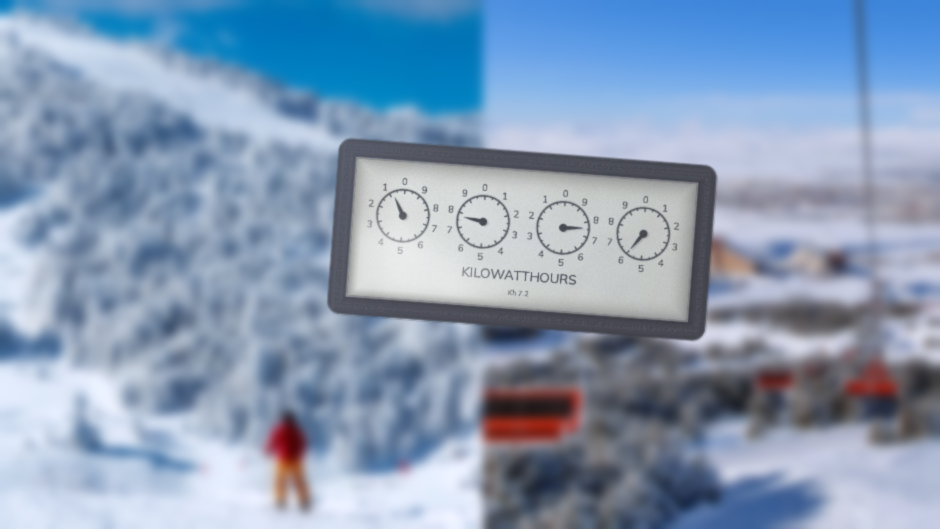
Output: 776 kWh
